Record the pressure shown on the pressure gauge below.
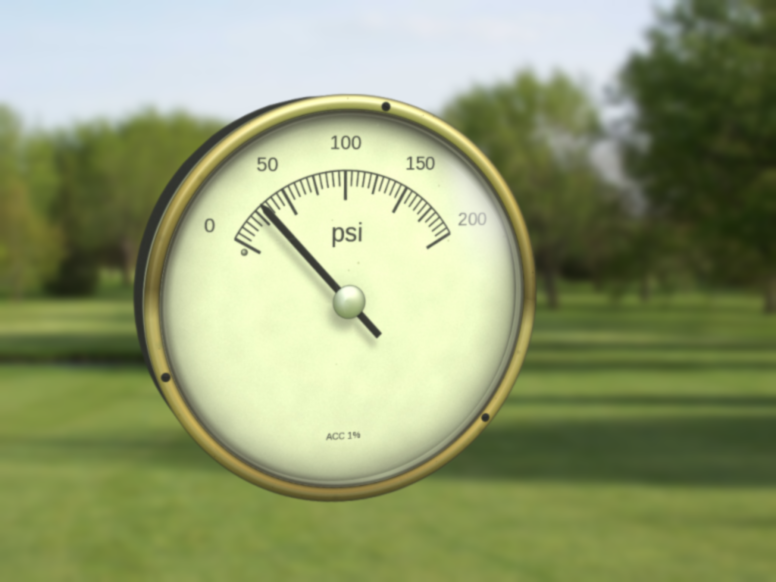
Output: 30 psi
